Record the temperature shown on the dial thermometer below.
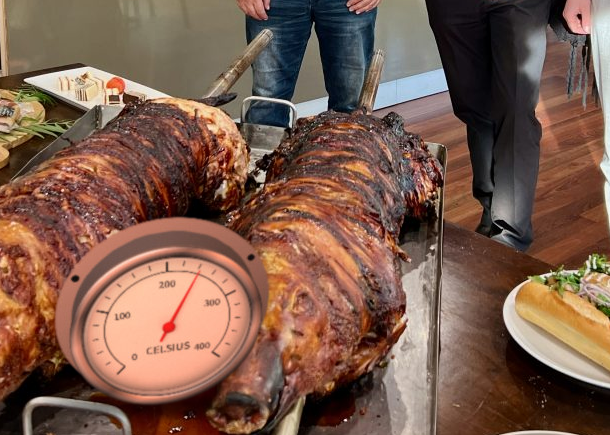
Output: 240 °C
